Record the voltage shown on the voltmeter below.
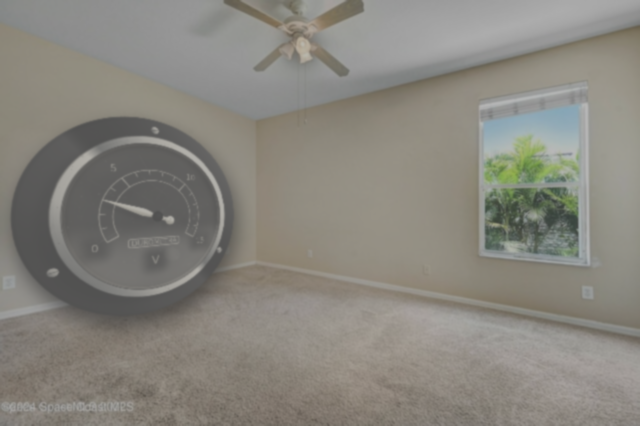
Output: 3 V
